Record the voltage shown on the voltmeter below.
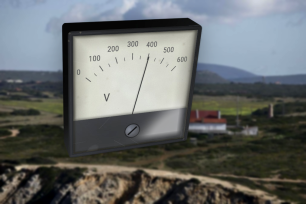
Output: 400 V
